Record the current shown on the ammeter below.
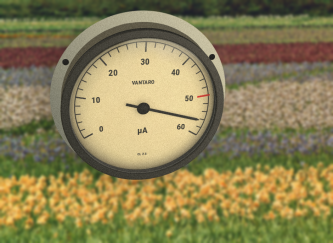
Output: 56 µA
